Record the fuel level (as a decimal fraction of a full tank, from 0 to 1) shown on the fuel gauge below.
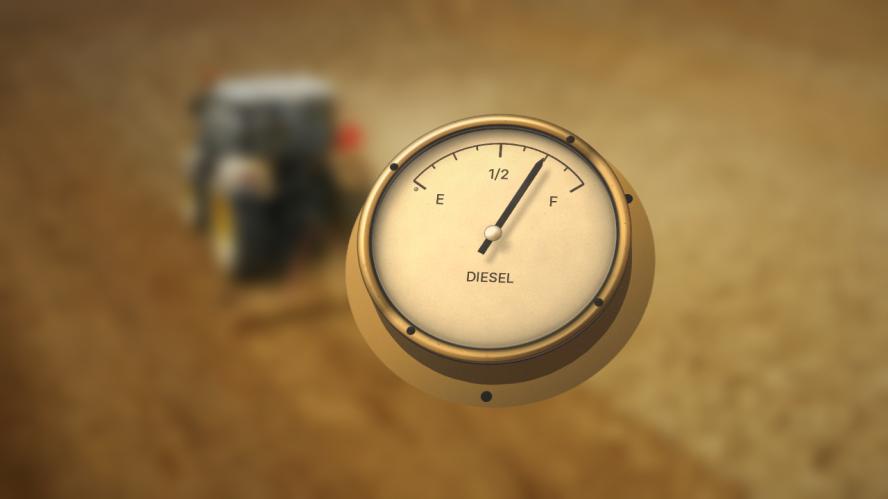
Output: 0.75
